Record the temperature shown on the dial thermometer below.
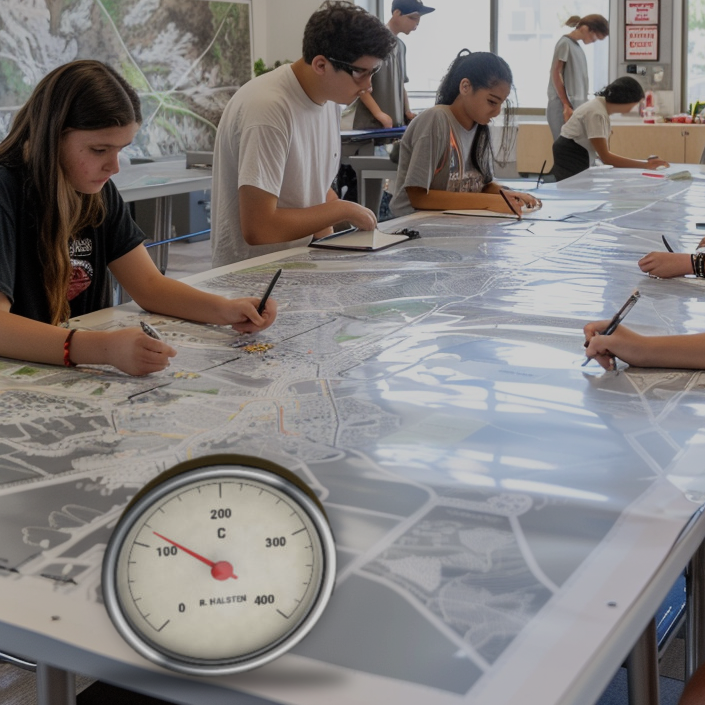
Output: 120 °C
